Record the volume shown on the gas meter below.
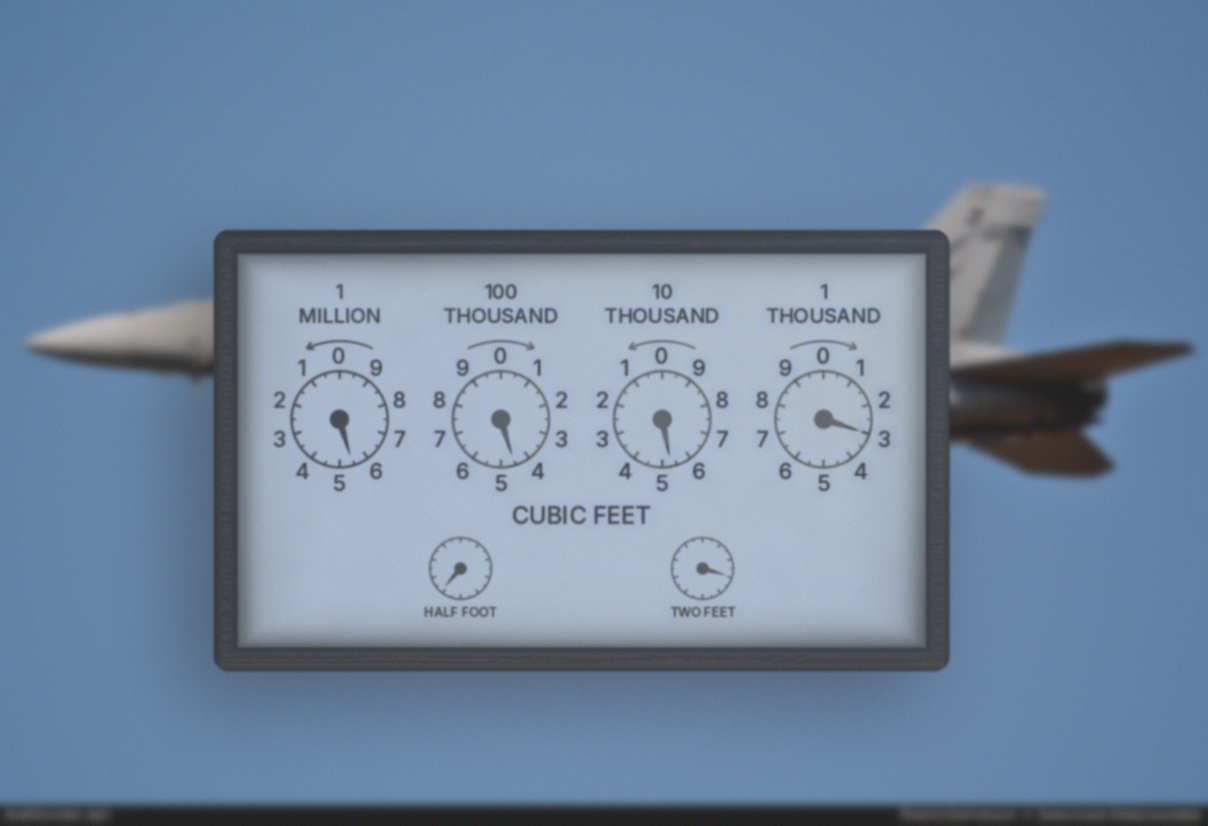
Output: 545300 ft³
